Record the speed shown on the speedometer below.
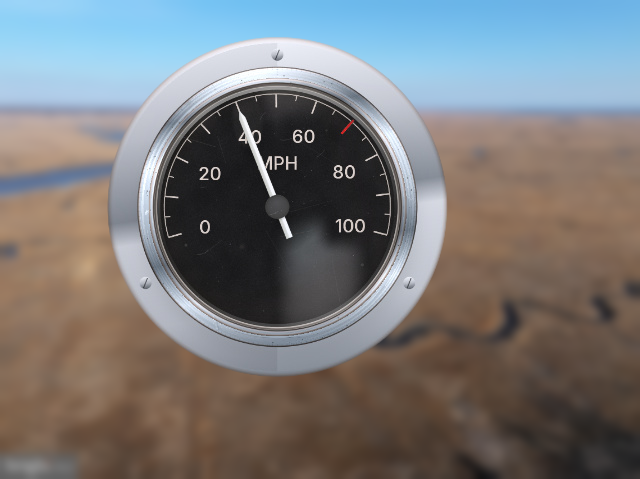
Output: 40 mph
